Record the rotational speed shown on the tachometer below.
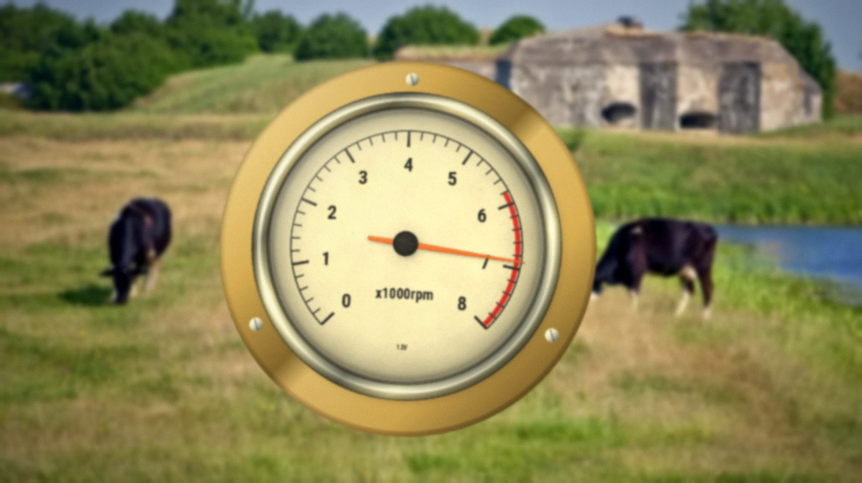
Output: 6900 rpm
